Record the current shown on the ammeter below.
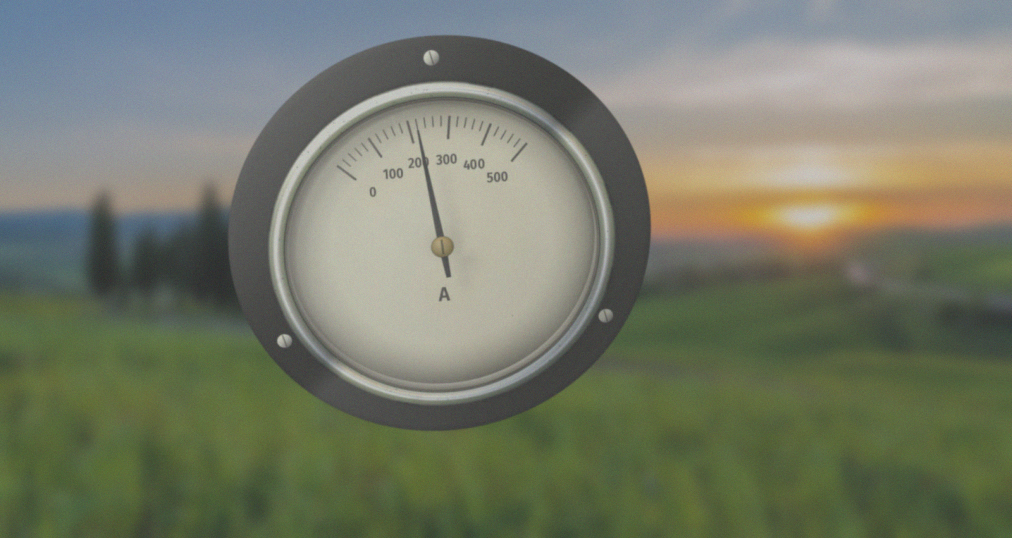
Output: 220 A
